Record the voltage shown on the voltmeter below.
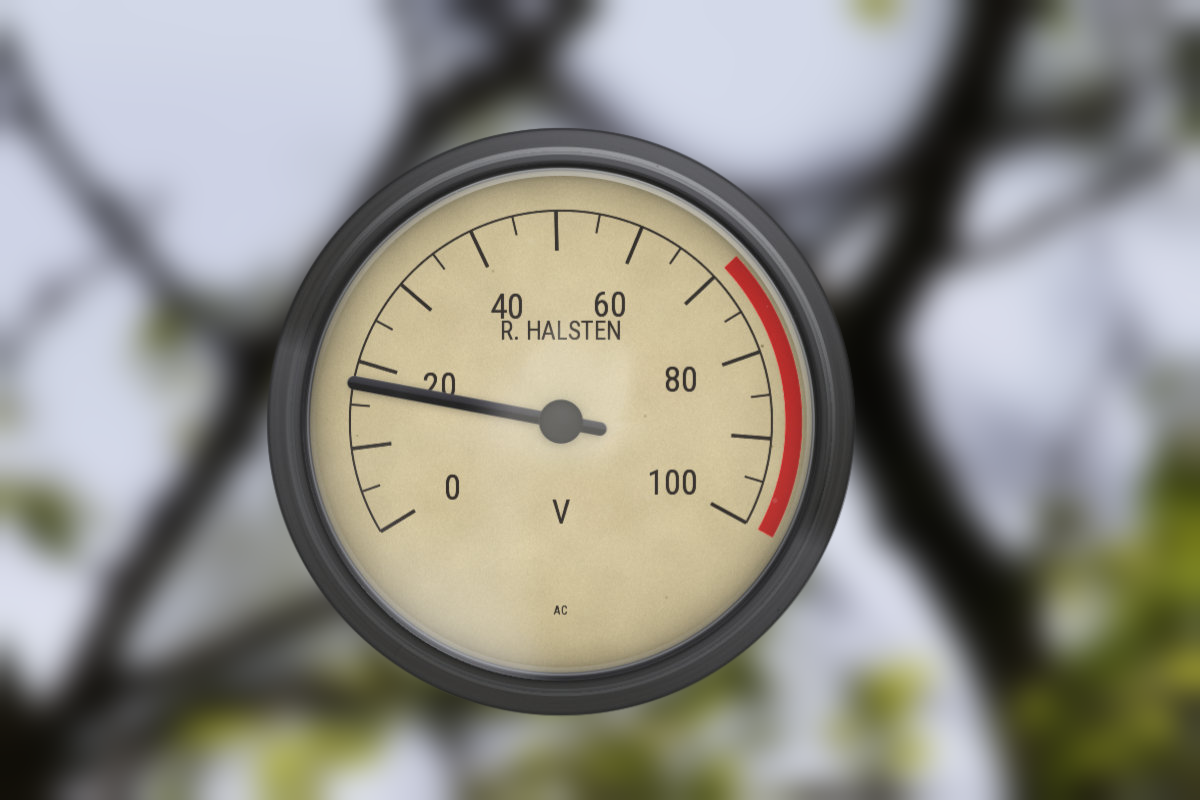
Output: 17.5 V
